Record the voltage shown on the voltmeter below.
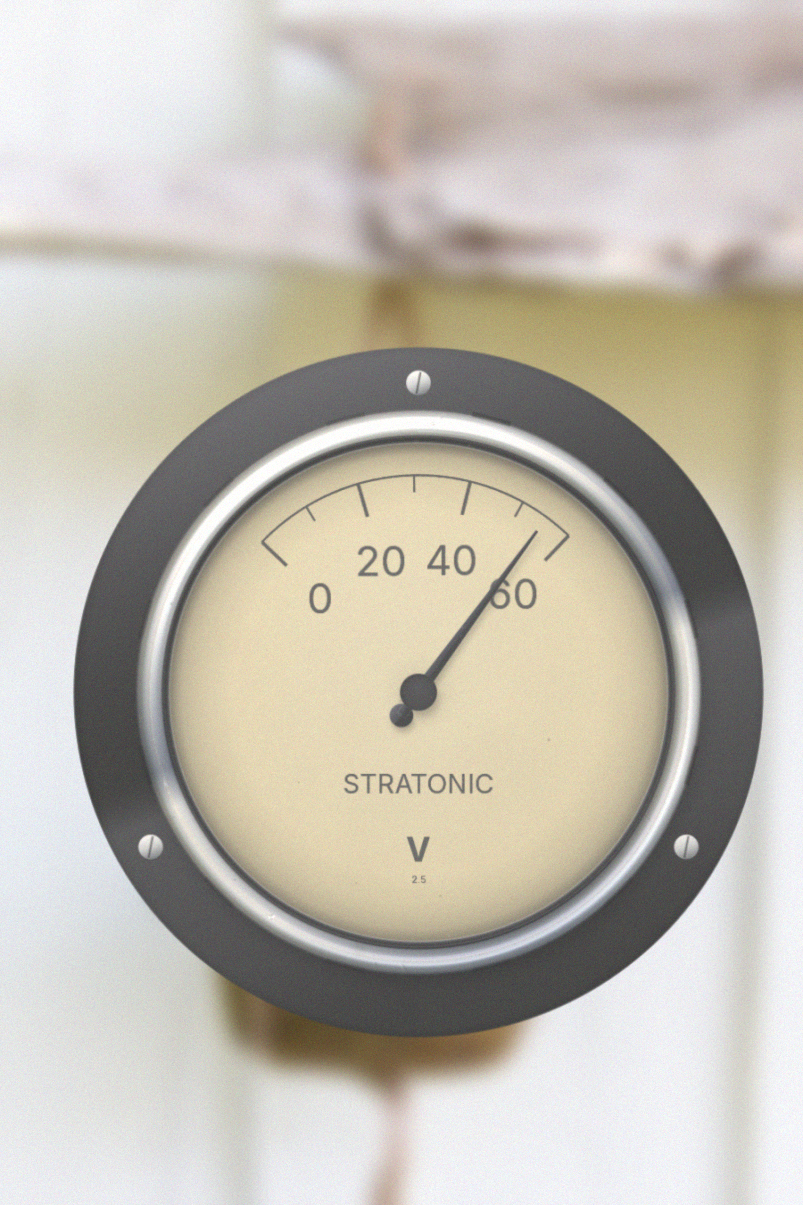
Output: 55 V
